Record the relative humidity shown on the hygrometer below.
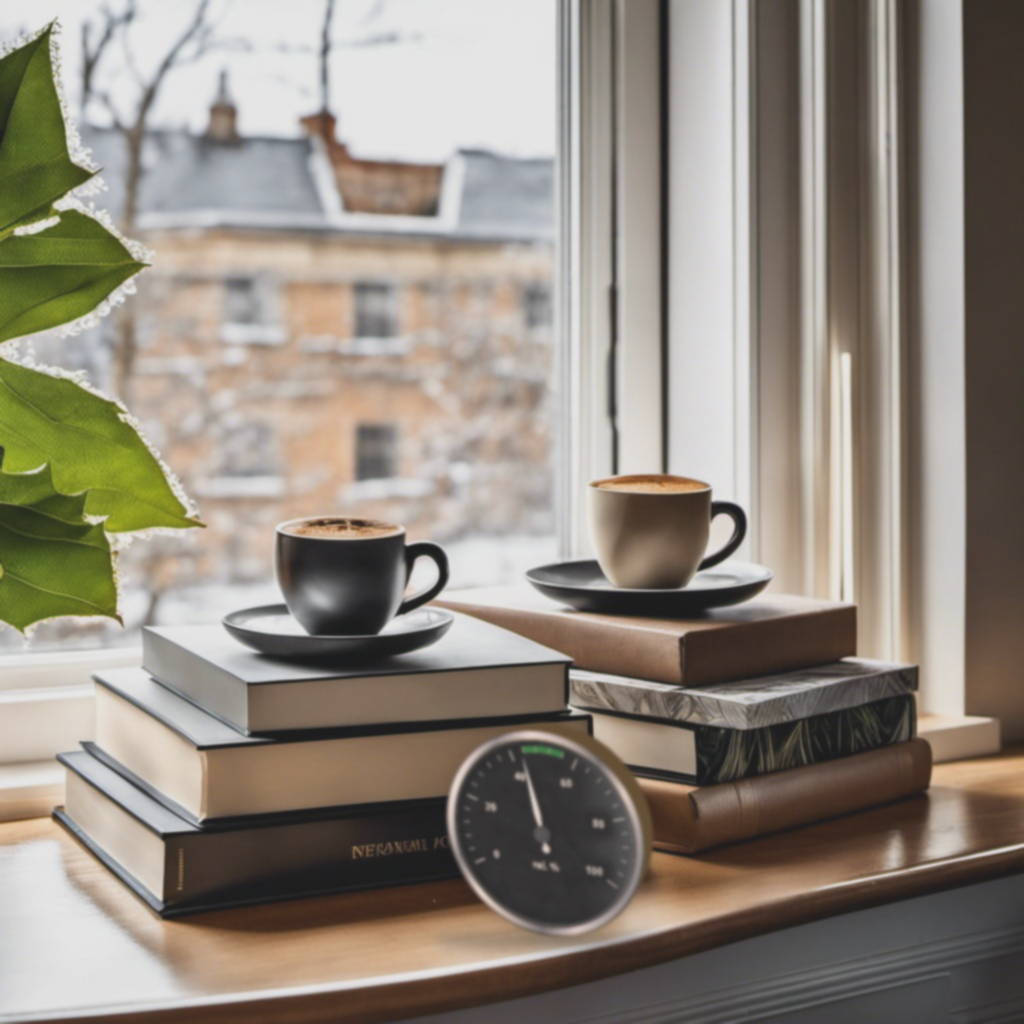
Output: 44 %
